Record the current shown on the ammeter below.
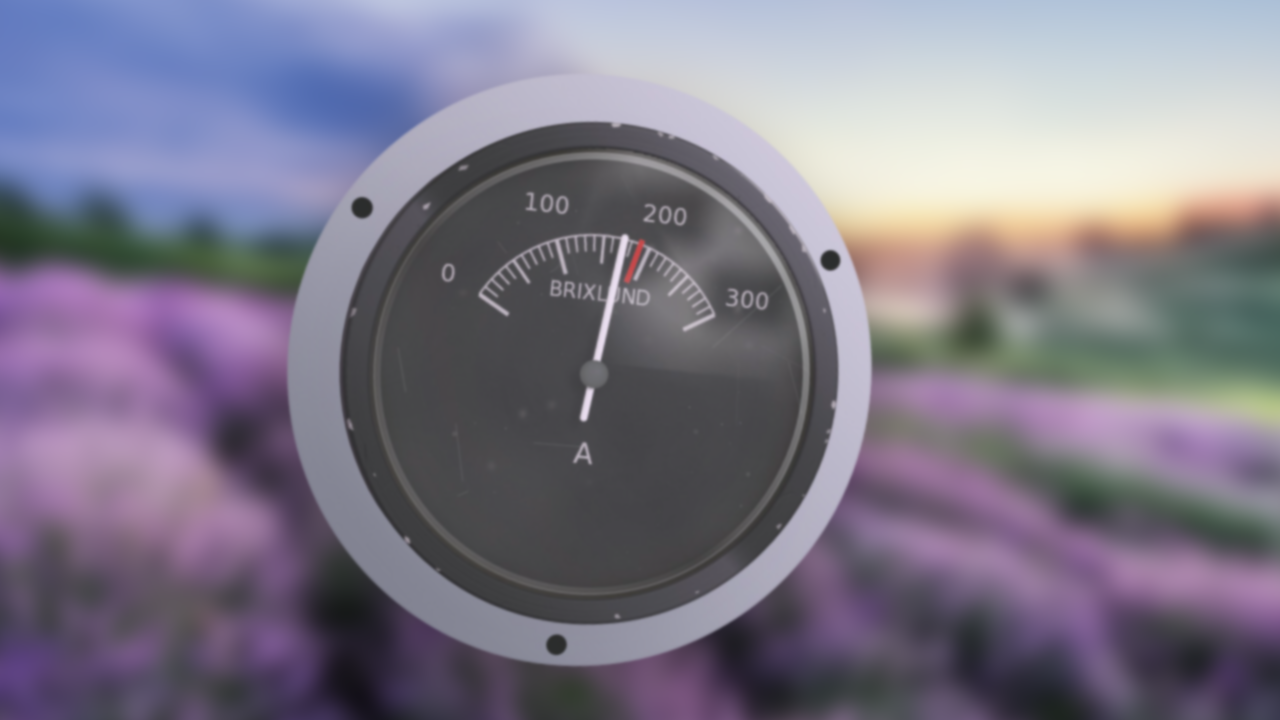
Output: 170 A
